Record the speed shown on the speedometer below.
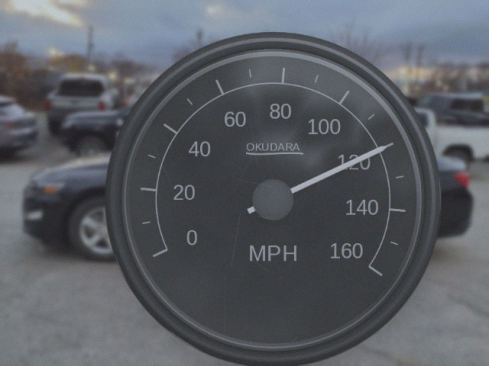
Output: 120 mph
